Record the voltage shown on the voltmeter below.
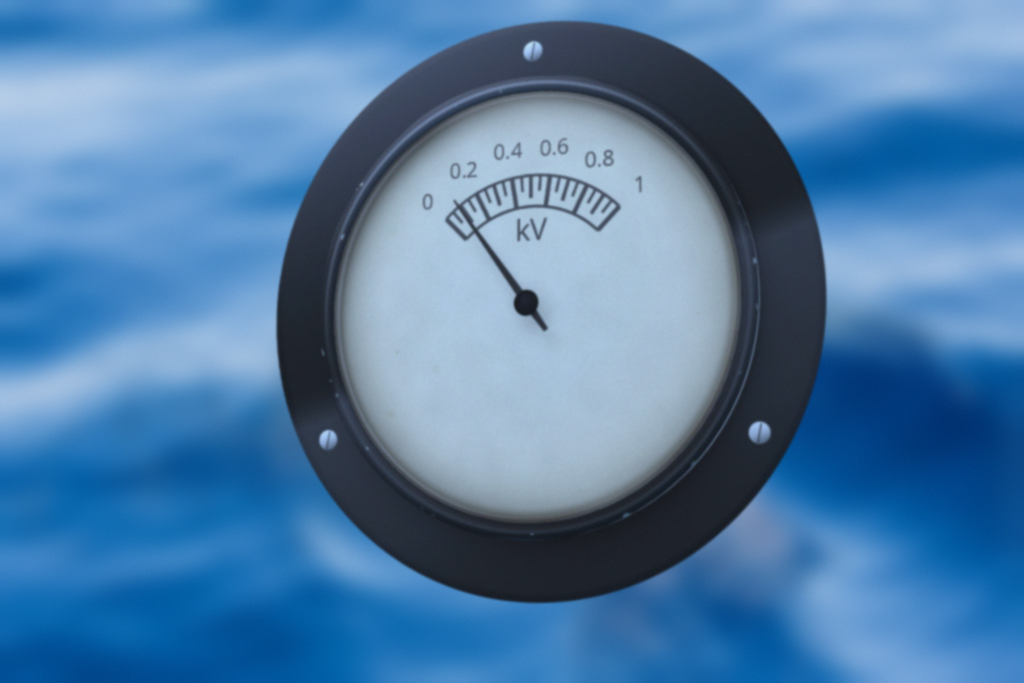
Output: 0.1 kV
